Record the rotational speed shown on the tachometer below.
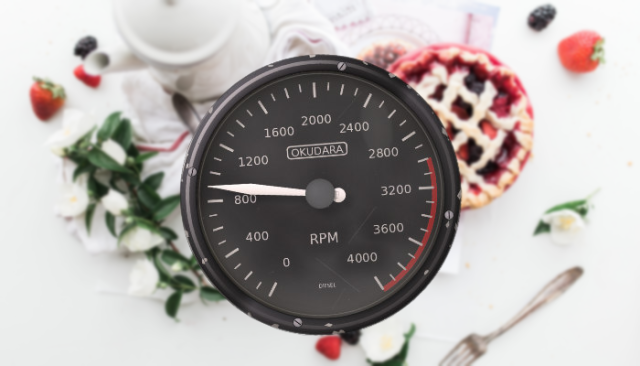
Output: 900 rpm
